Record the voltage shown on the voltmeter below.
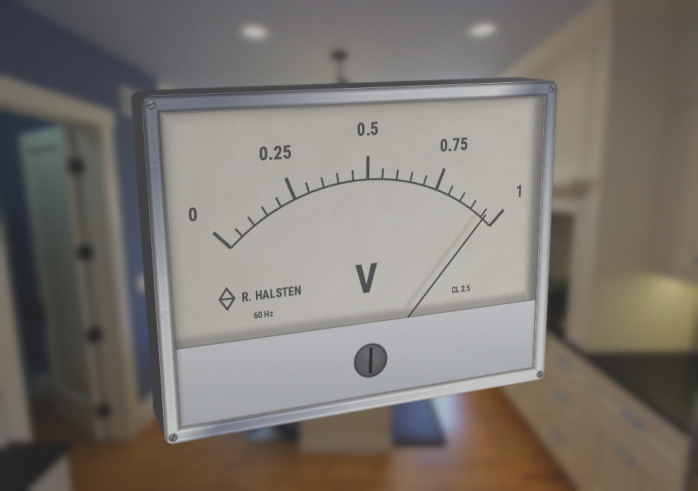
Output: 0.95 V
